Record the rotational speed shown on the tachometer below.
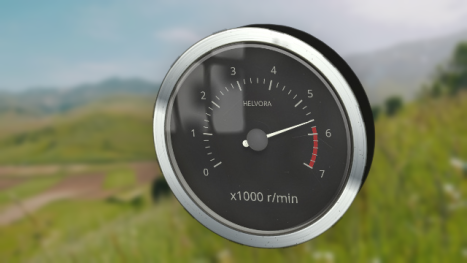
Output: 5600 rpm
